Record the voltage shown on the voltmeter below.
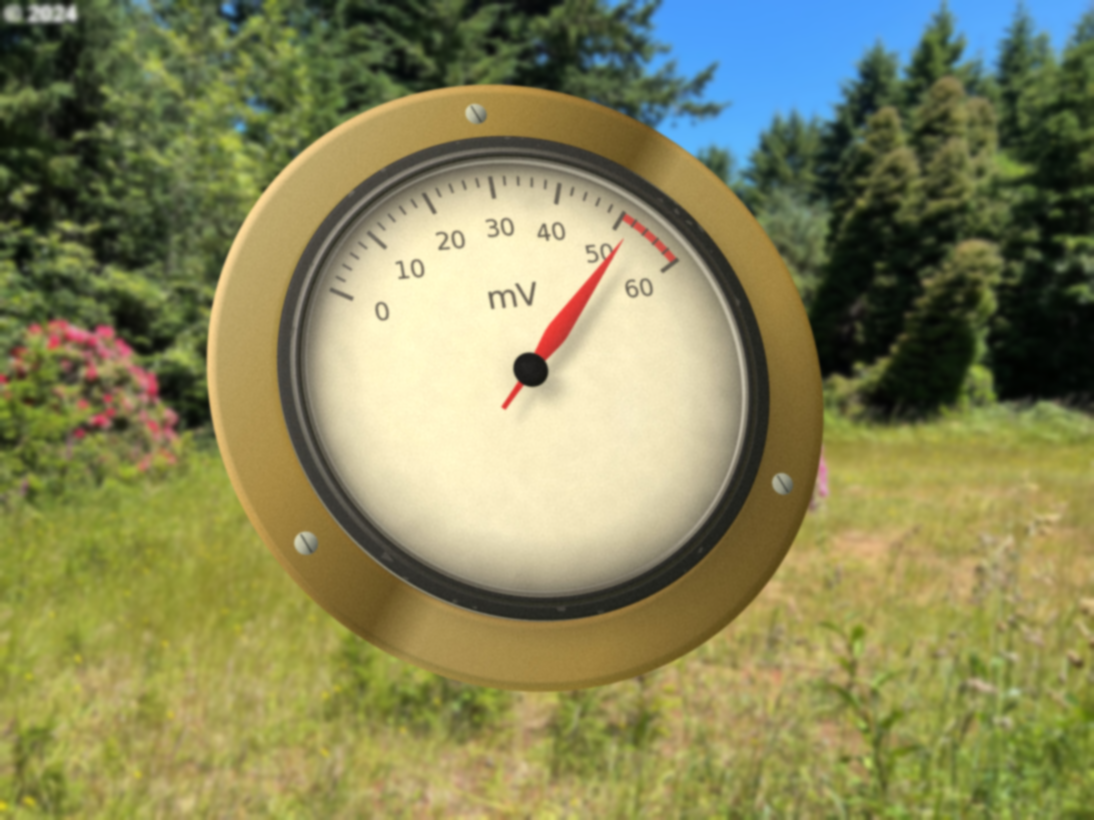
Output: 52 mV
